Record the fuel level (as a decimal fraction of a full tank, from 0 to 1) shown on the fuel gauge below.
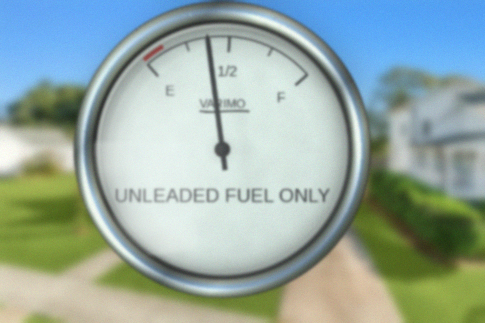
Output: 0.375
